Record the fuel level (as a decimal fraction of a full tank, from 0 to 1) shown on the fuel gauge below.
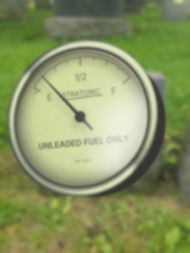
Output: 0.125
